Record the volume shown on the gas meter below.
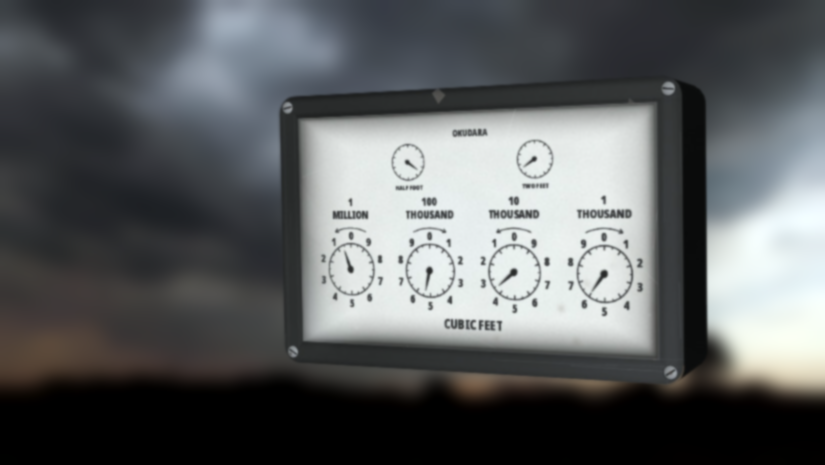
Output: 53600 ft³
